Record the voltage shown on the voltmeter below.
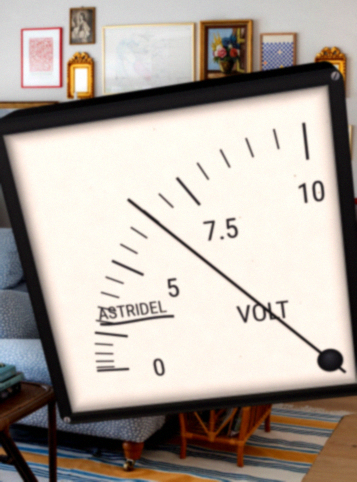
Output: 6.5 V
